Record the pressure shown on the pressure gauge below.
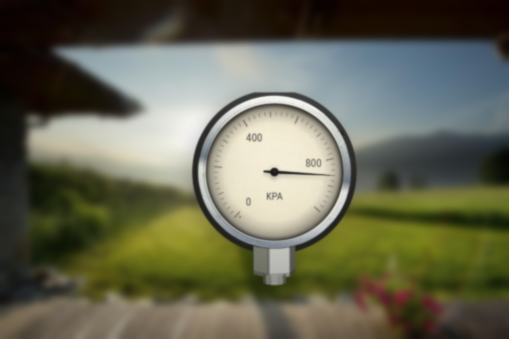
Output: 860 kPa
